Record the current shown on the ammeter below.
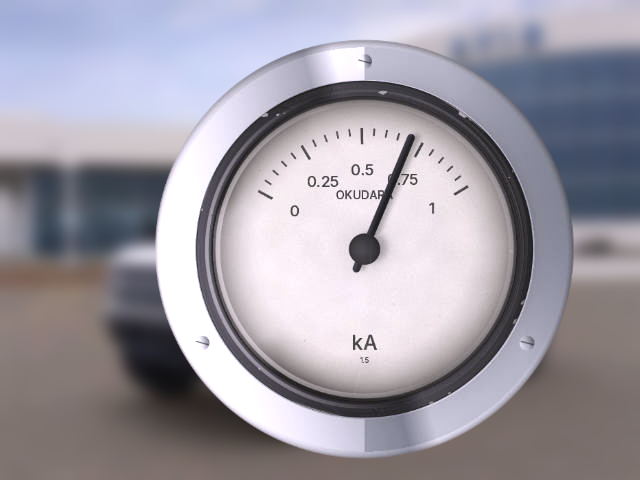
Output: 0.7 kA
